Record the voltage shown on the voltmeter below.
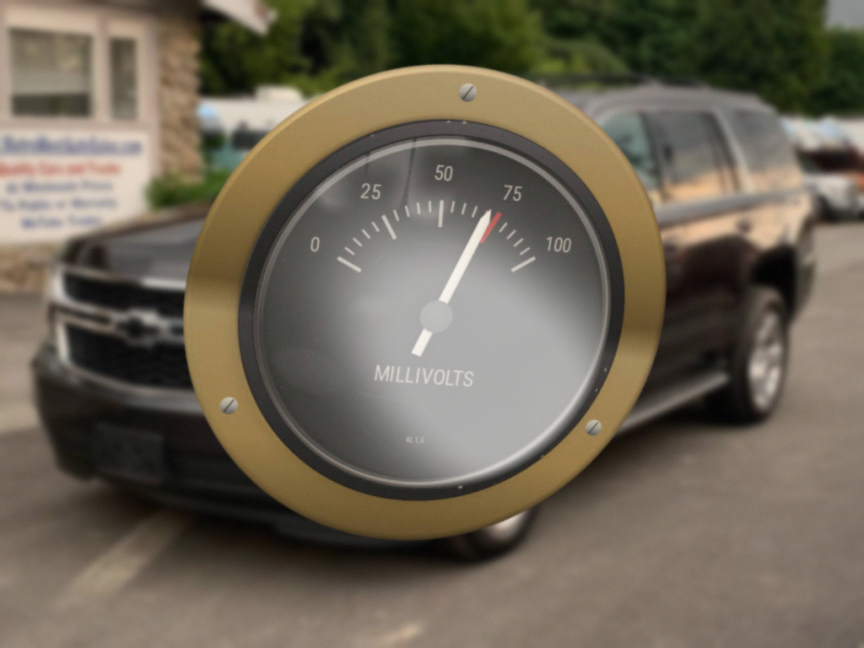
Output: 70 mV
